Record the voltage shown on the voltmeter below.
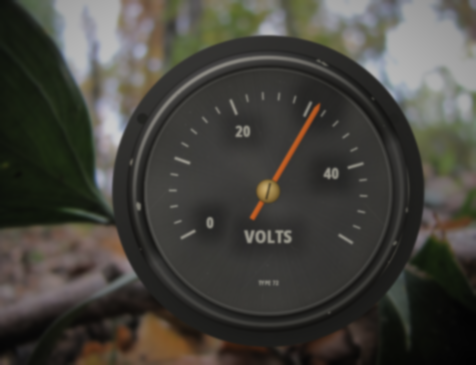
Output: 31 V
